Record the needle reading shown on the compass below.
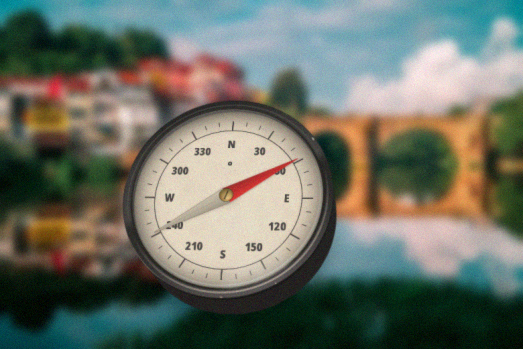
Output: 60 °
